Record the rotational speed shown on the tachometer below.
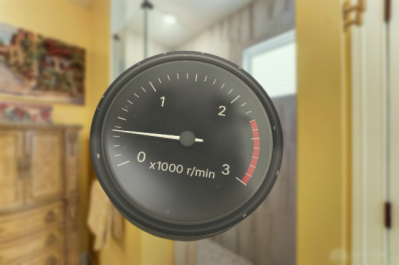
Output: 350 rpm
